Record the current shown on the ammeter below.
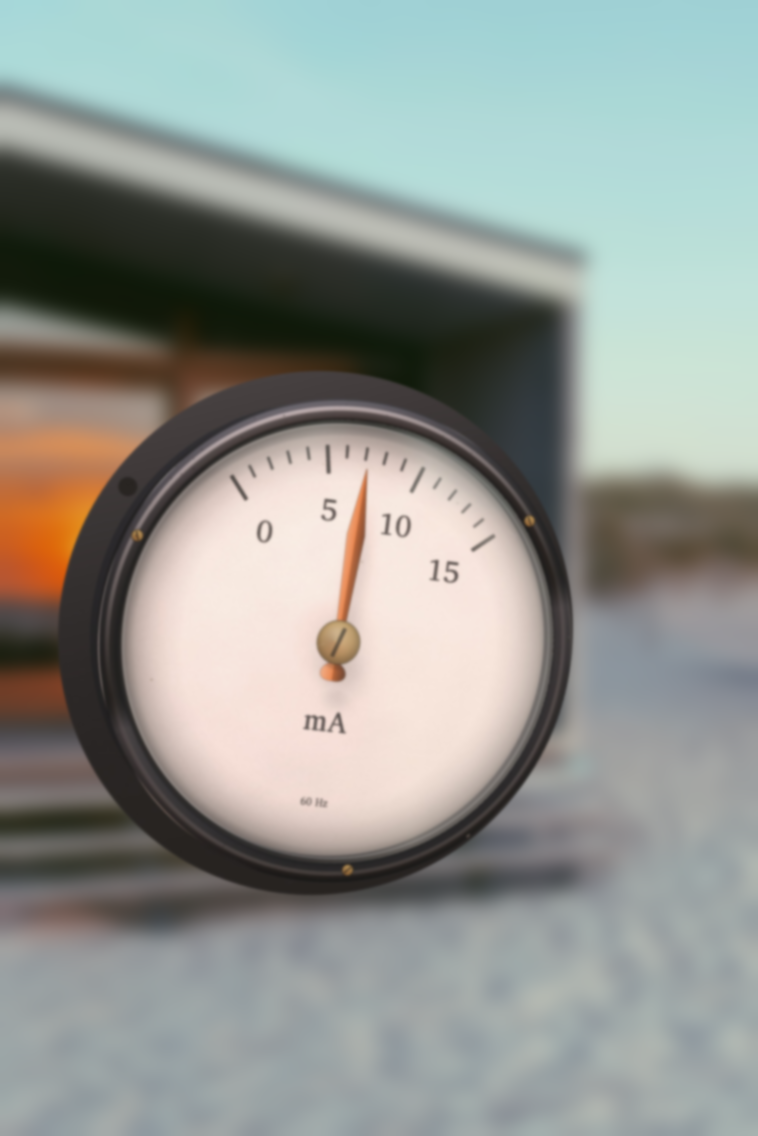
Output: 7 mA
